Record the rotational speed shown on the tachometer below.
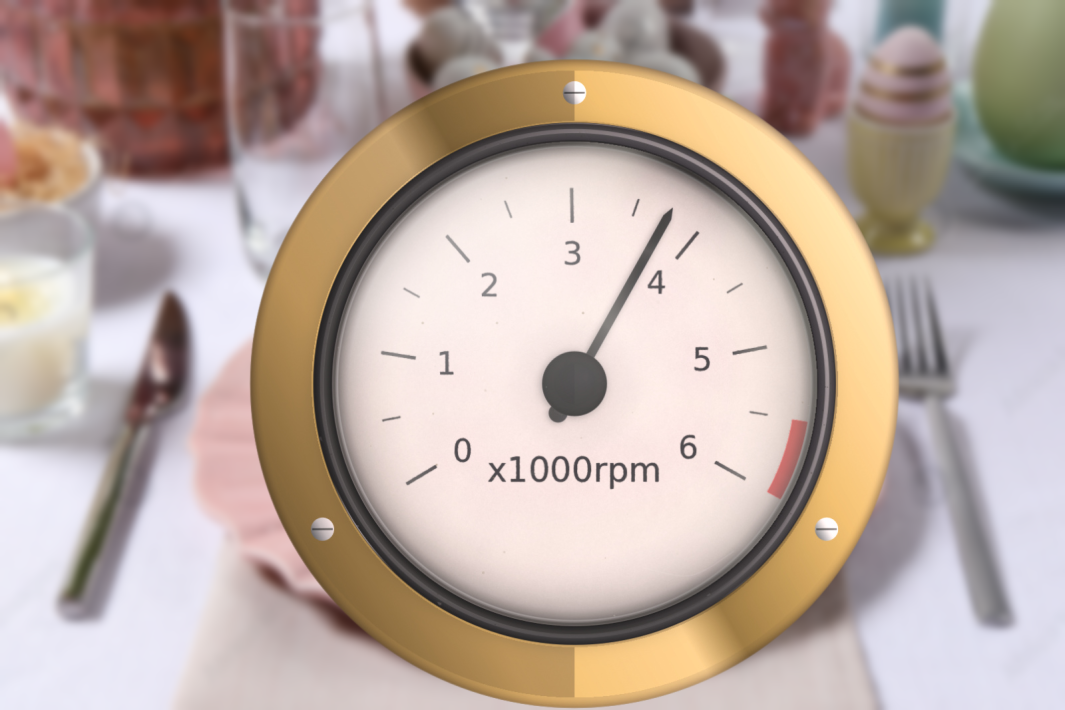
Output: 3750 rpm
